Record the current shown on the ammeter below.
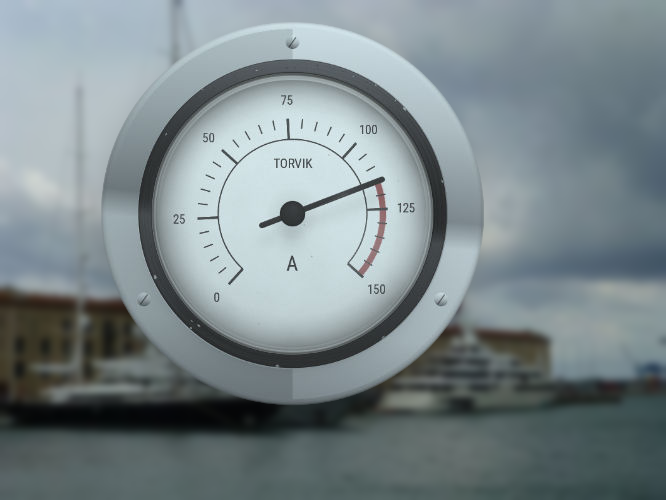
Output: 115 A
